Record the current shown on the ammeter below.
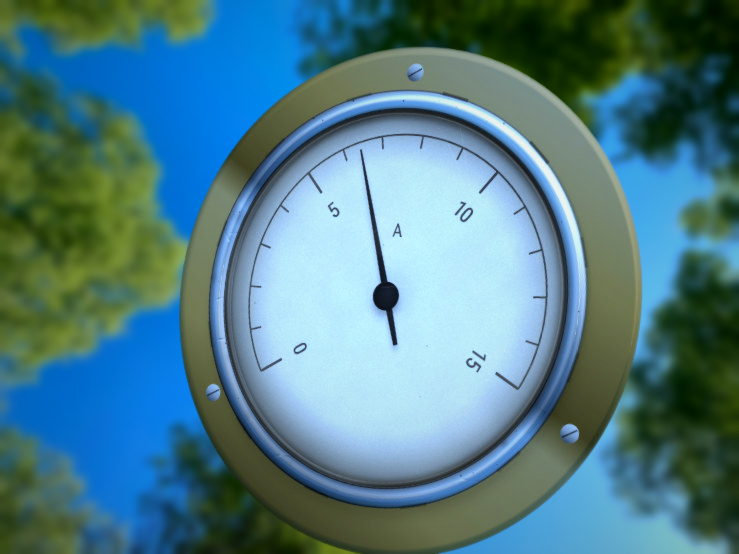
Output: 6.5 A
